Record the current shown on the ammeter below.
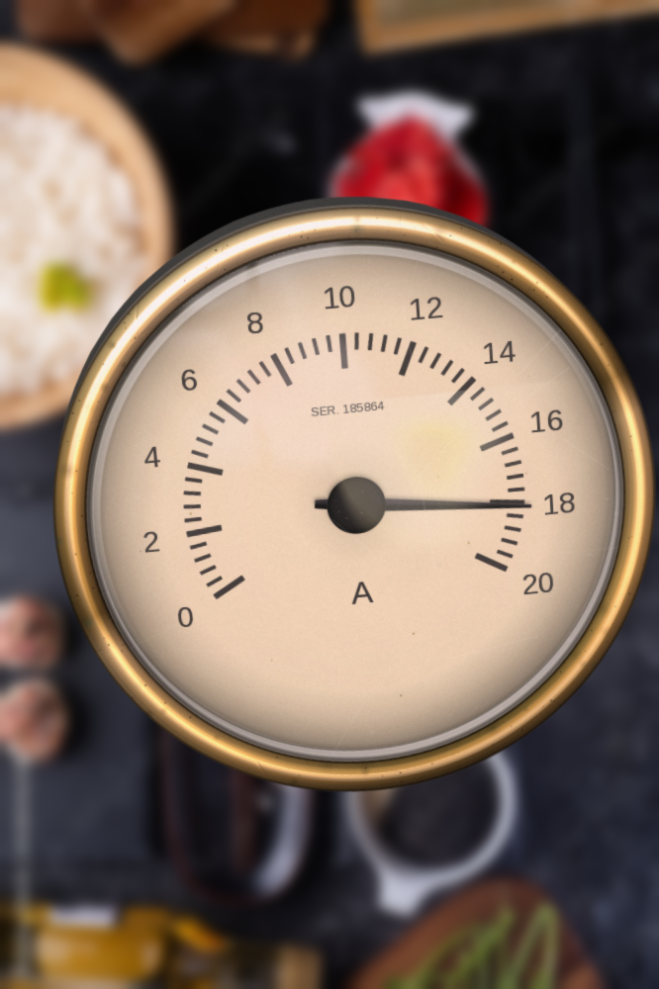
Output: 18 A
